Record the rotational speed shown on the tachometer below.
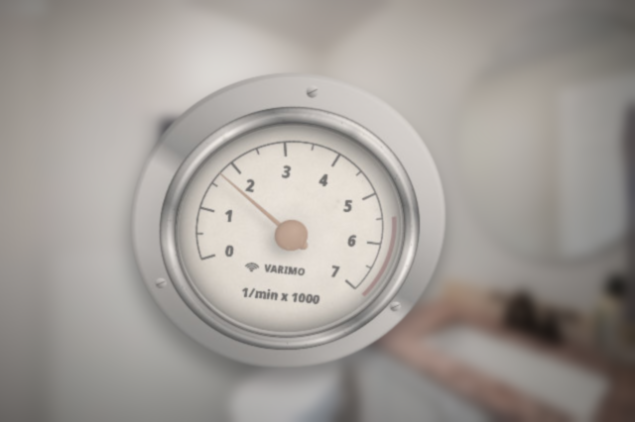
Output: 1750 rpm
